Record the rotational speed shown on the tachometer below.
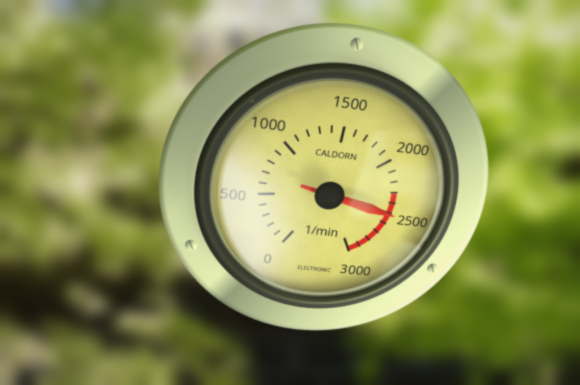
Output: 2500 rpm
